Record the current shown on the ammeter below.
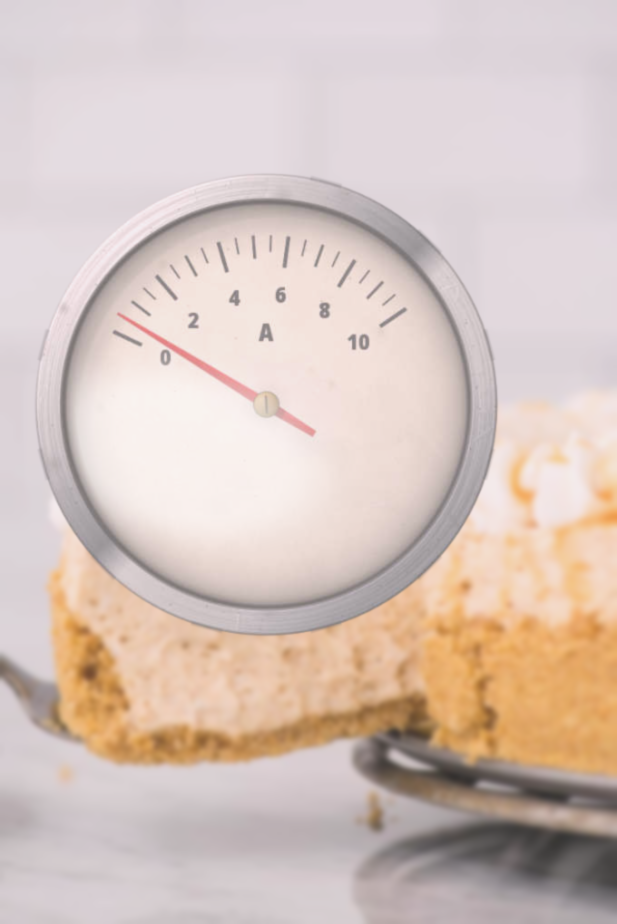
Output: 0.5 A
